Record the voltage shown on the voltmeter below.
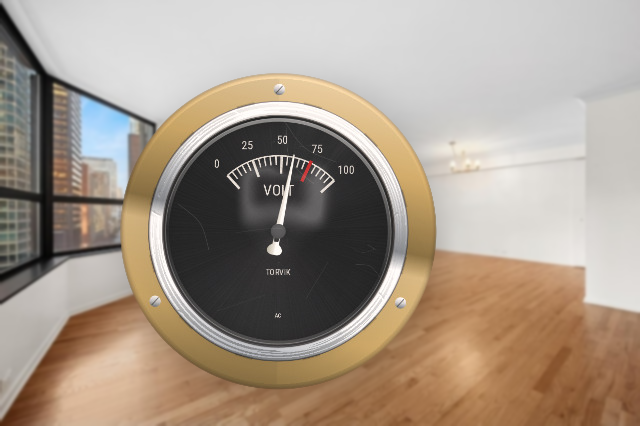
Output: 60 V
